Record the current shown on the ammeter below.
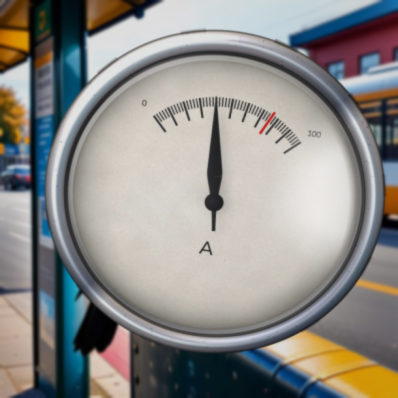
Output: 40 A
